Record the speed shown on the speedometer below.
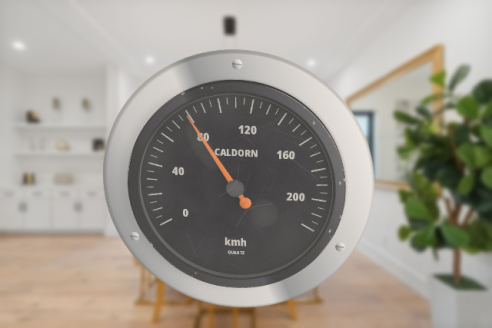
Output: 80 km/h
